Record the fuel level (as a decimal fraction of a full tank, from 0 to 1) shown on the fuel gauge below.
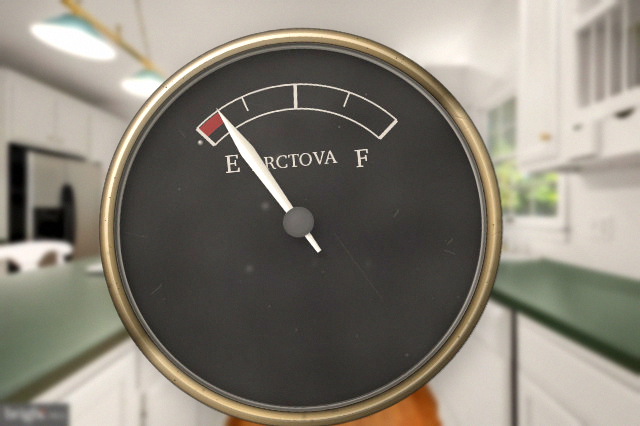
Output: 0.125
